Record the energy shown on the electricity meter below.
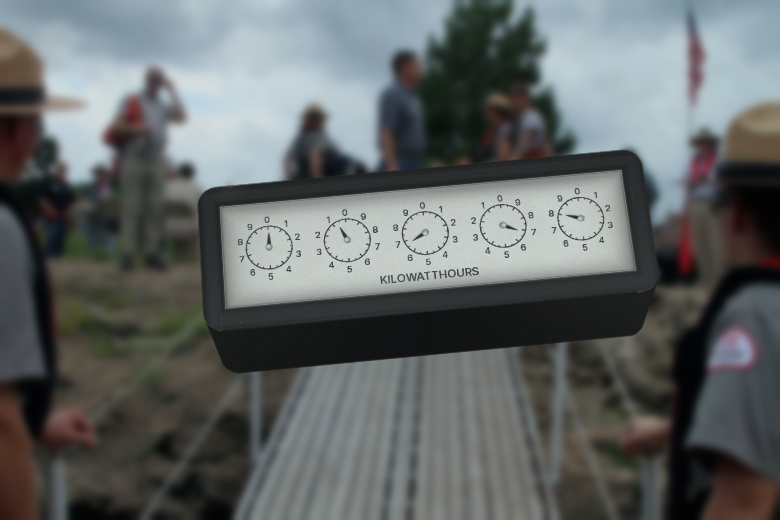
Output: 668 kWh
